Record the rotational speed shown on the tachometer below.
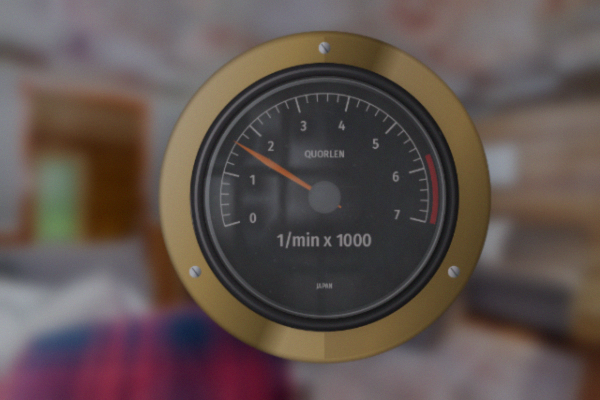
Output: 1600 rpm
